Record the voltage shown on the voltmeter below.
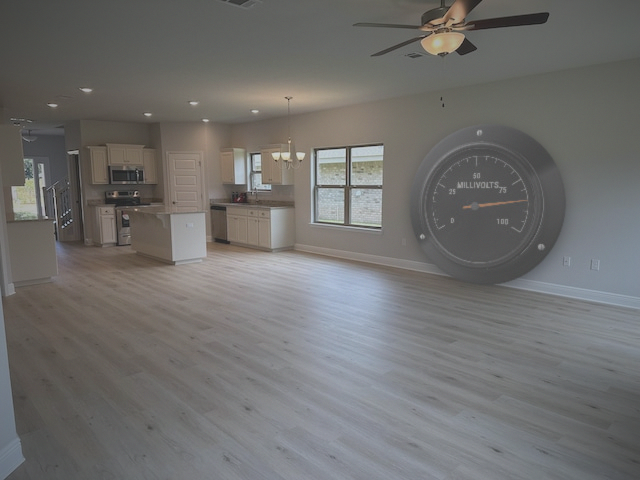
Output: 85 mV
